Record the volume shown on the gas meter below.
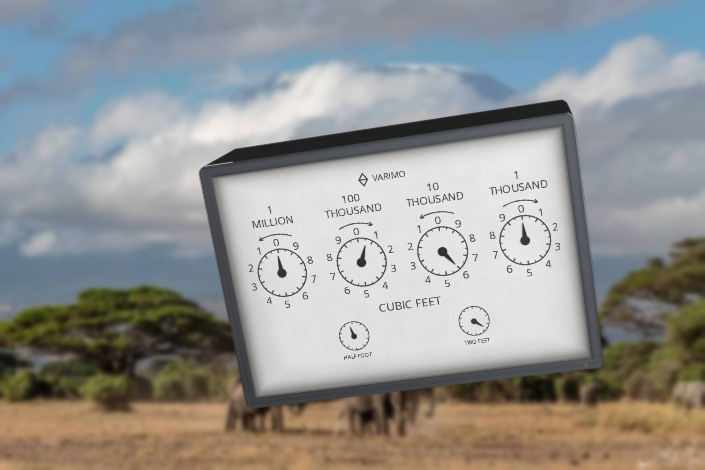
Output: 6000 ft³
